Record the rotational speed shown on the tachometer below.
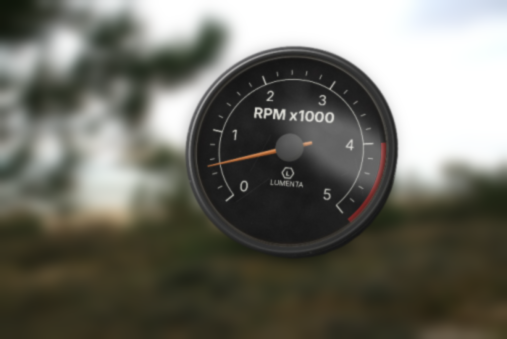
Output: 500 rpm
